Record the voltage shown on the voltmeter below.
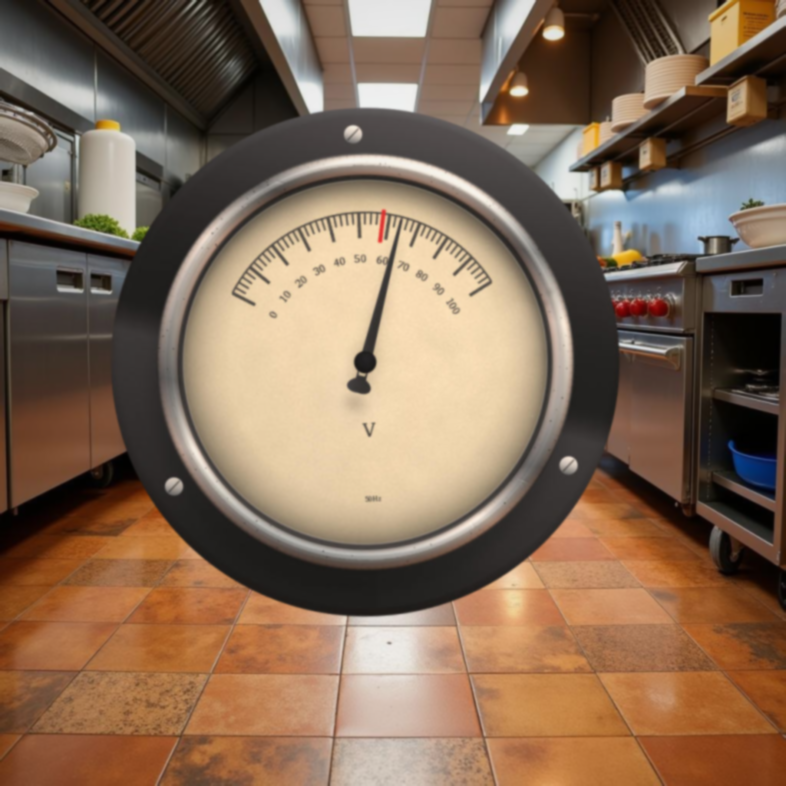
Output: 64 V
